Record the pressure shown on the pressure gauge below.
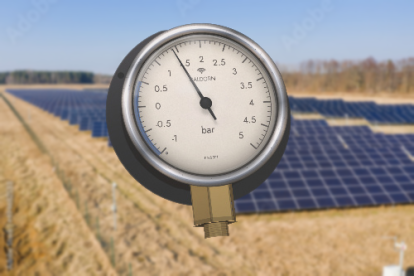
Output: 1.4 bar
